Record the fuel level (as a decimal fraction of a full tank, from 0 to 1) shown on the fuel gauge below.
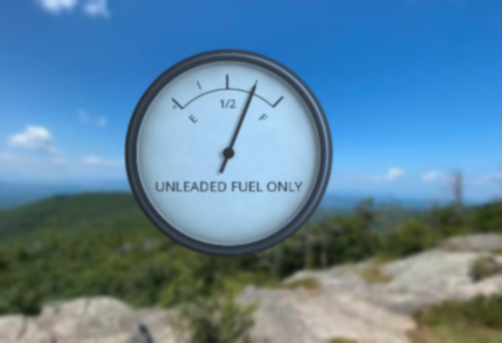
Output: 0.75
